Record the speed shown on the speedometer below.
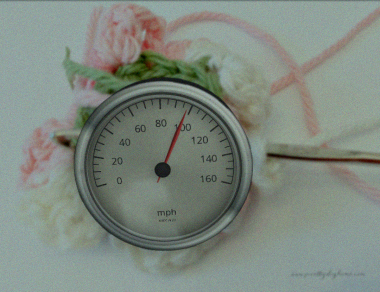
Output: 97.5 mph
